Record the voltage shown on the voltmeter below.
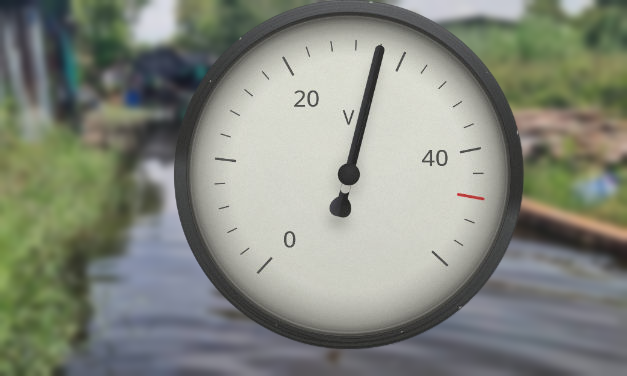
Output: 28 V
